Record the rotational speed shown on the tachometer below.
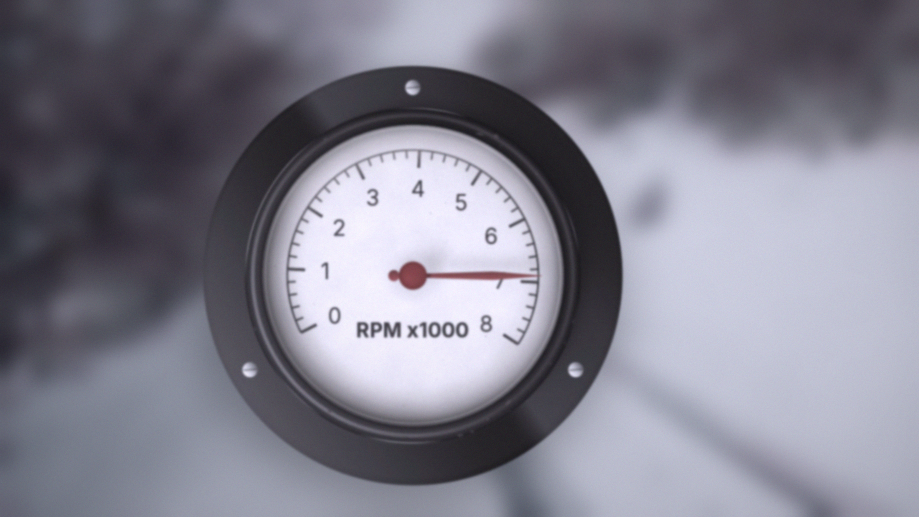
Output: 6900 rpm
